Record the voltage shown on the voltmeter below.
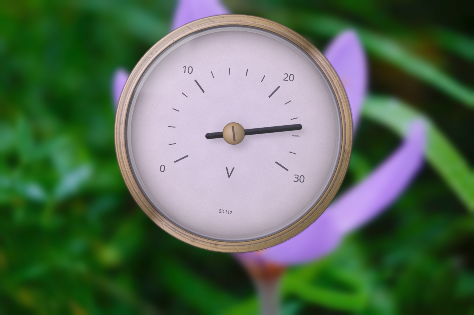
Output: 25 V
